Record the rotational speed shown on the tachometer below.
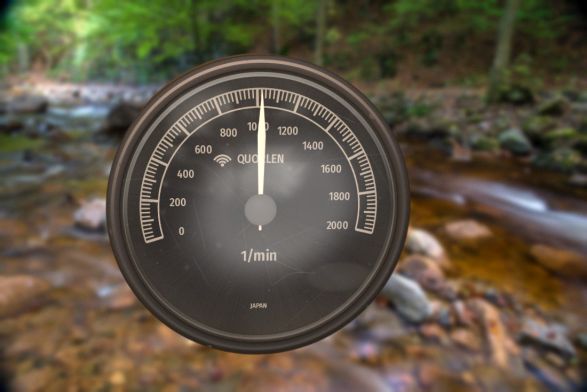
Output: 1020 rpm
